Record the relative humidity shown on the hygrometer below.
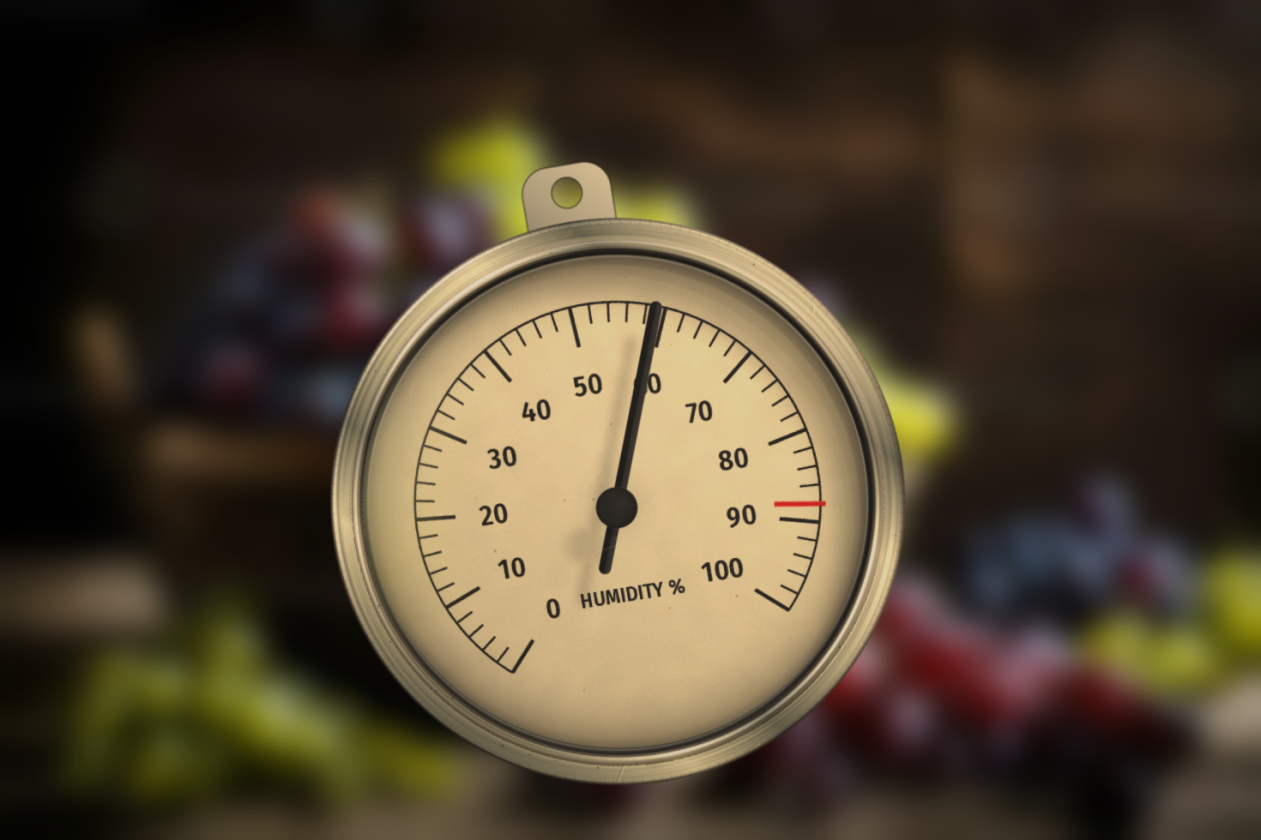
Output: 59 %
